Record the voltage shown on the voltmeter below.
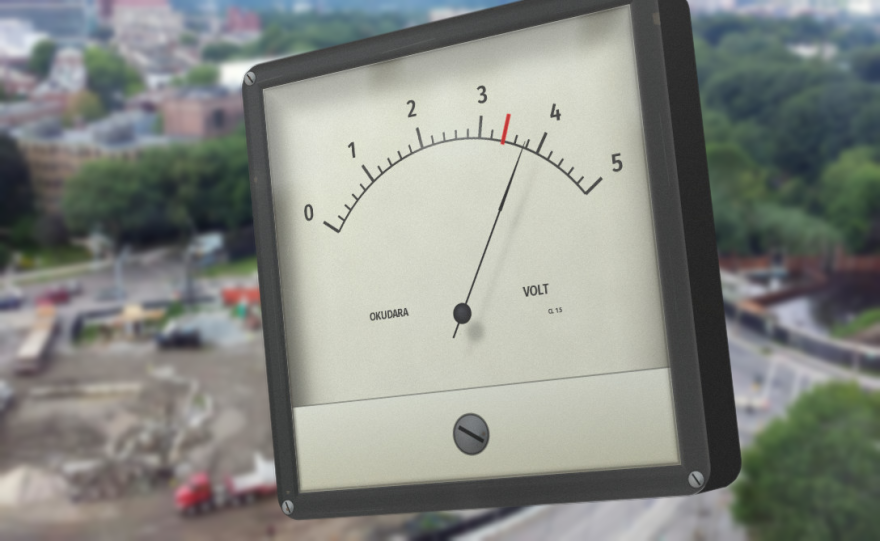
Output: 3.8 V
